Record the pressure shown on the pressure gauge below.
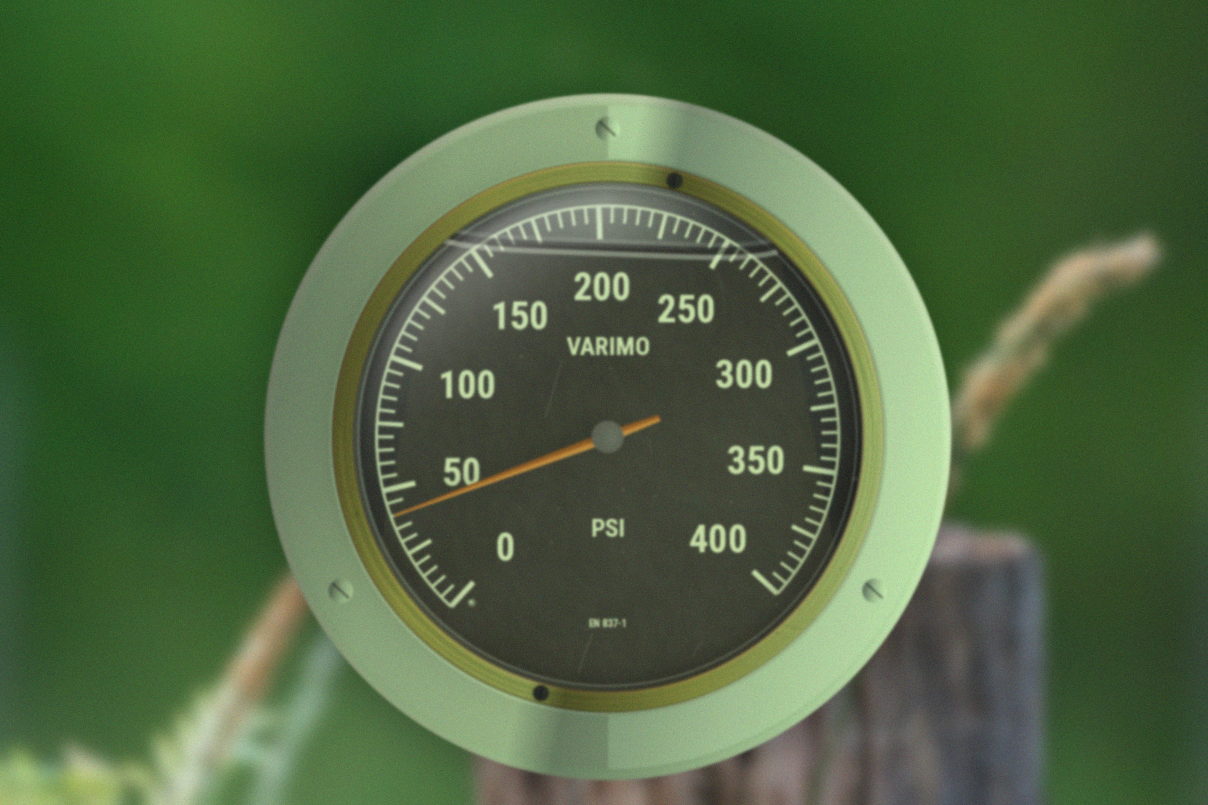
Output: 40 psi
